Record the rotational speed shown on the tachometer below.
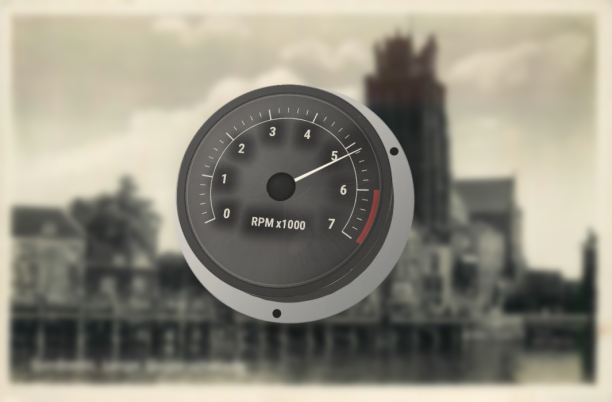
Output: 5200 rpm
